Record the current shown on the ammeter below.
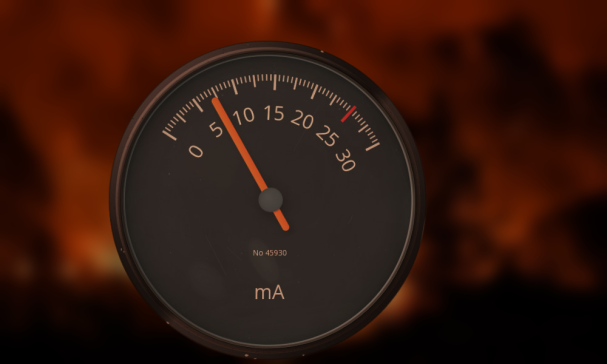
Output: 7 mA
